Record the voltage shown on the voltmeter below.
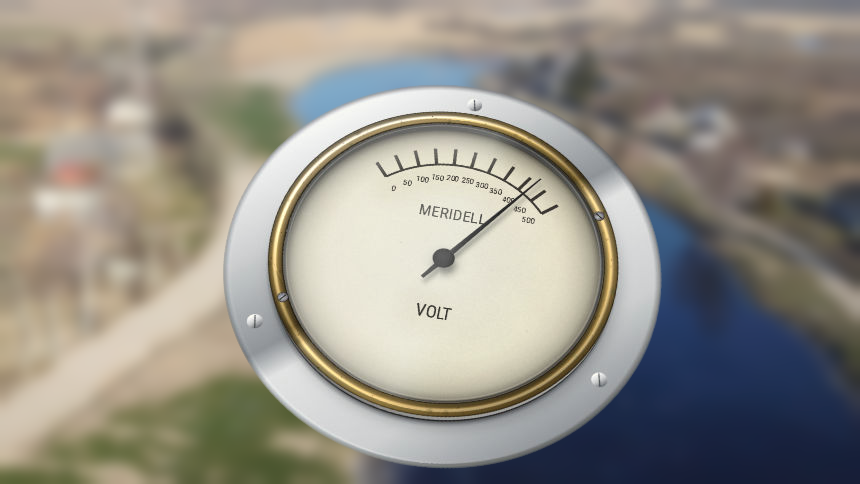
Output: 425 V
